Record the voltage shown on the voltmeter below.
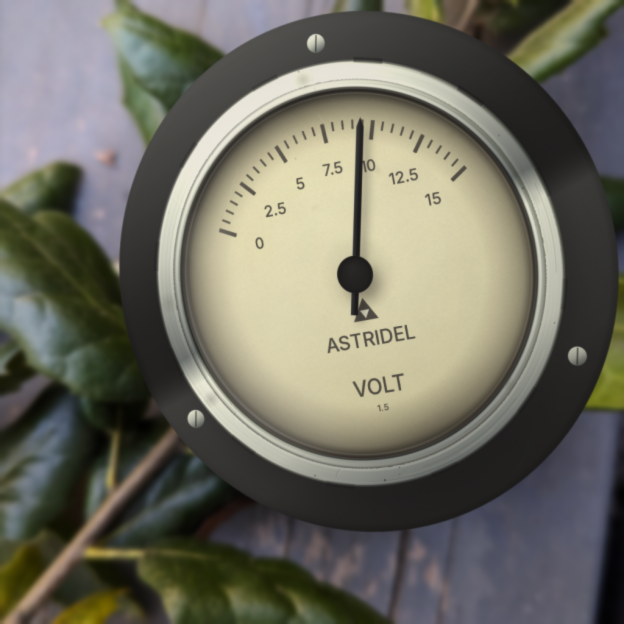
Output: 9.5 V
